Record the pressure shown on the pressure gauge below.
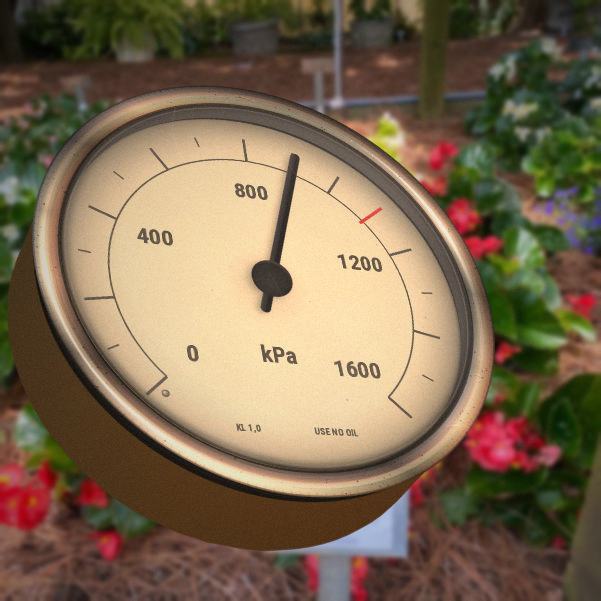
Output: 900 kPa
